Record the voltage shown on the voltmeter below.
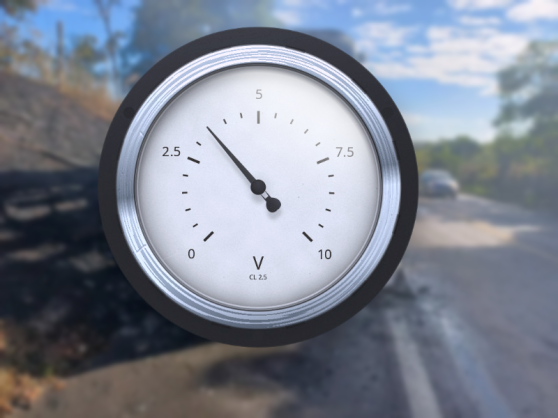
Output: 3.5 V
